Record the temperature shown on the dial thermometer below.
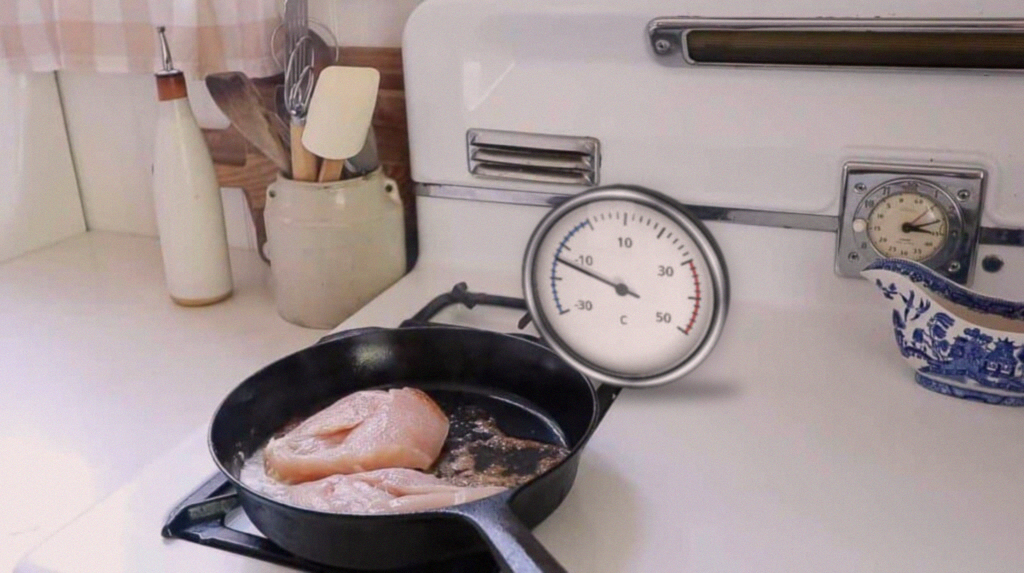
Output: -14 °C
